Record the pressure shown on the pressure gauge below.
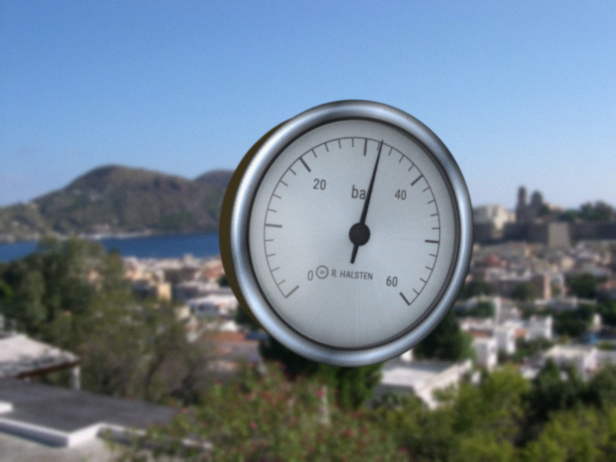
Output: 32 bar
